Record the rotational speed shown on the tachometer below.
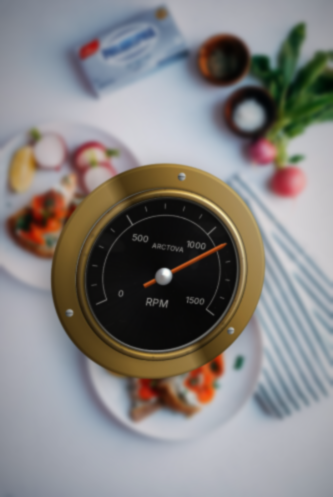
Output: 1100 rpm
